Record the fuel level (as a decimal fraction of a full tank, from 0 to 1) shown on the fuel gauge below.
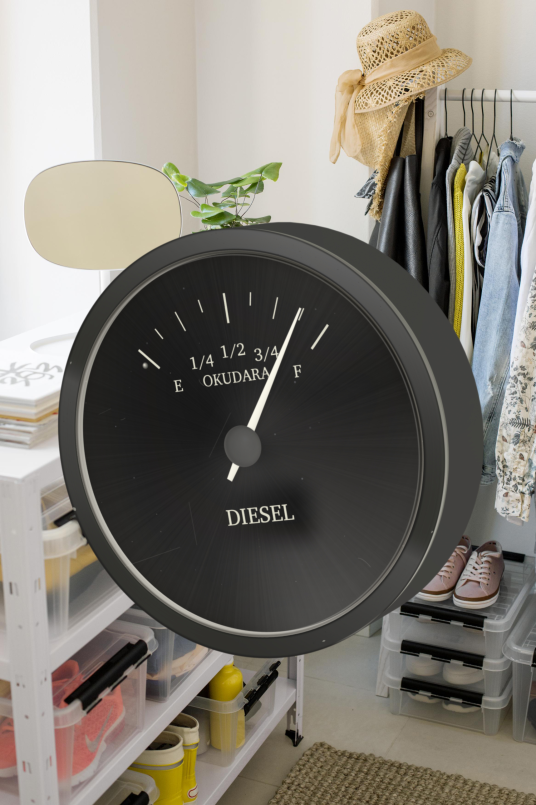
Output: 0.875
